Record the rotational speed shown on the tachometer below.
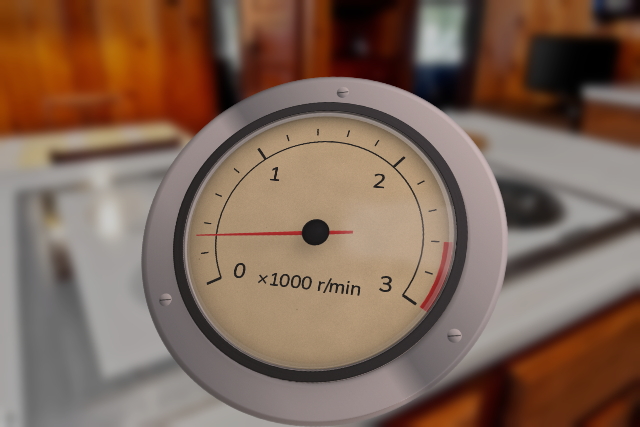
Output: 300 rpm
